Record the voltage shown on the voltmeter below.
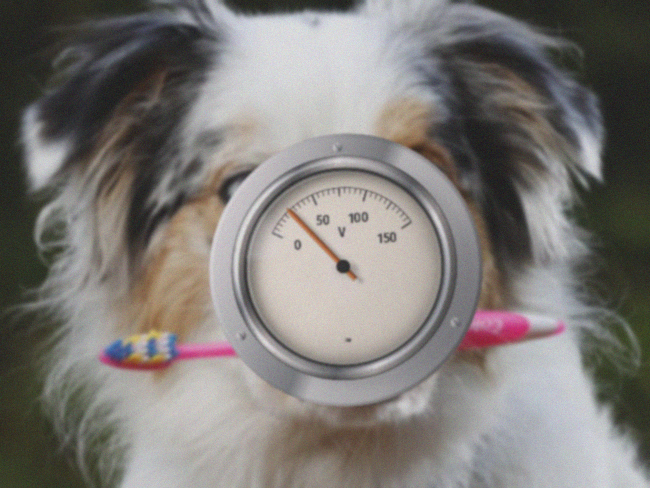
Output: 25 V
